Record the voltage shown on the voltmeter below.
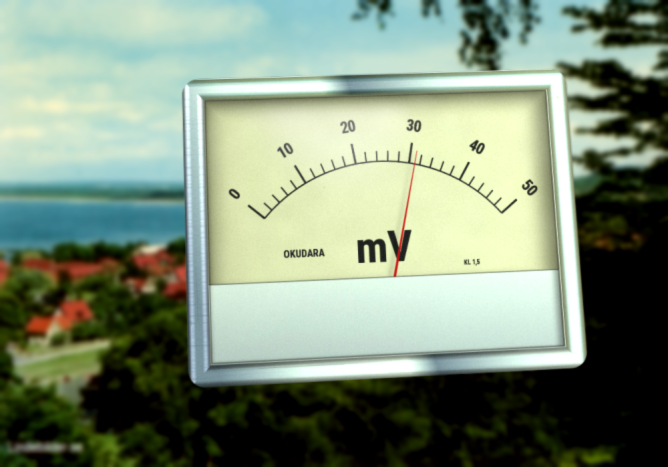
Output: 31 mV
